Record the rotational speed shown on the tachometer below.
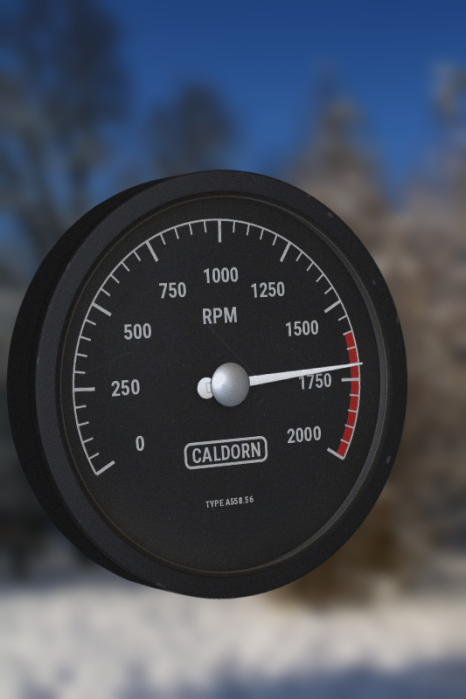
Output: 1700 rpm
